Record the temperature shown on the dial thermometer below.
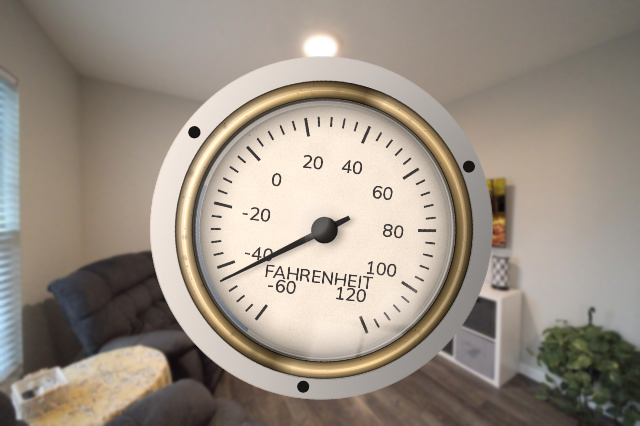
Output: -44 °F
